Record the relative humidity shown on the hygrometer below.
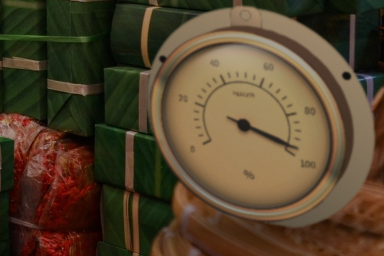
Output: 96 %
